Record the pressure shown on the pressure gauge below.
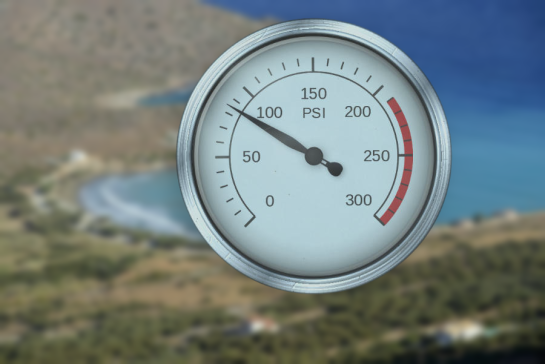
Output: 85 psi
